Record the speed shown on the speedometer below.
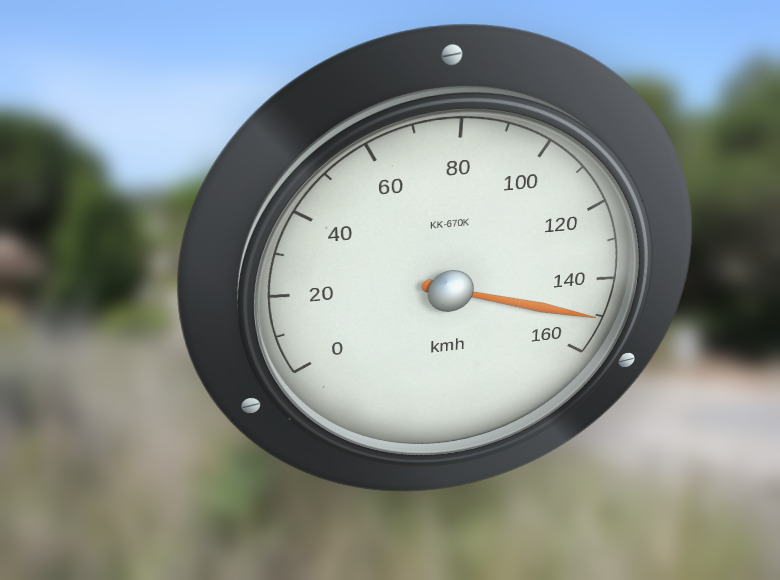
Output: 150 km/h
